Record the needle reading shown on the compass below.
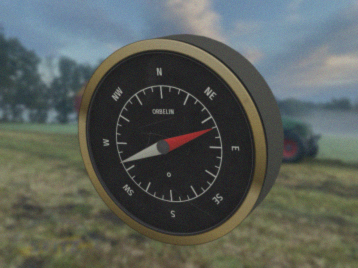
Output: 70 °
